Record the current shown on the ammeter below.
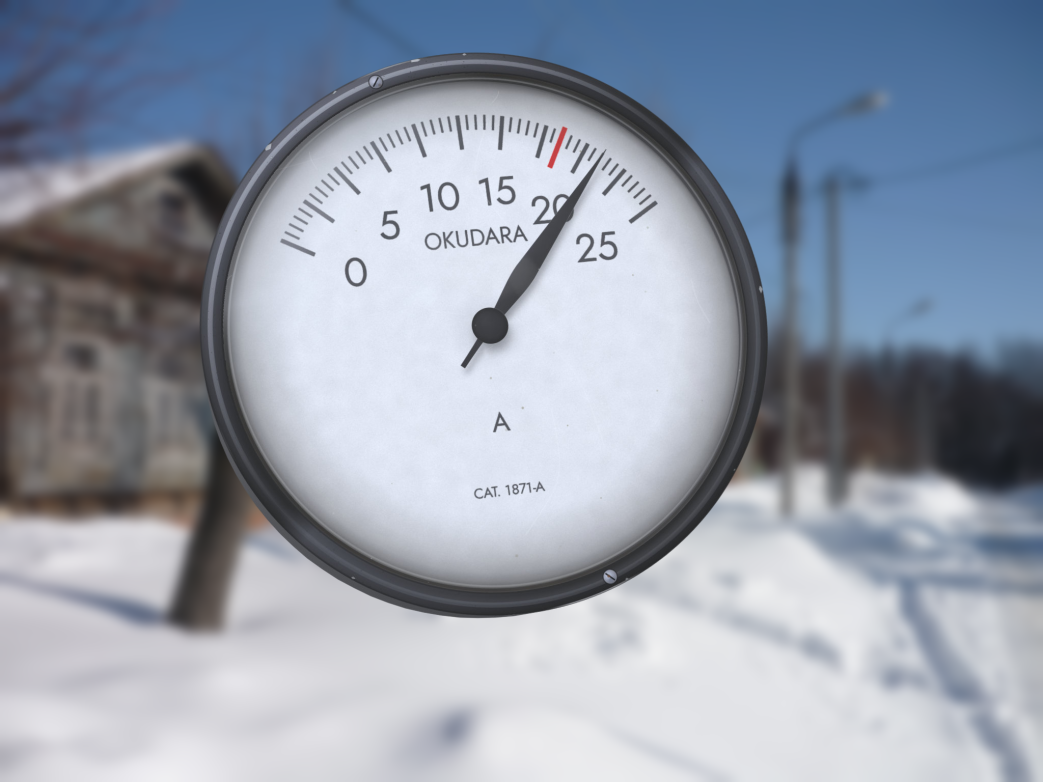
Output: 21 A
